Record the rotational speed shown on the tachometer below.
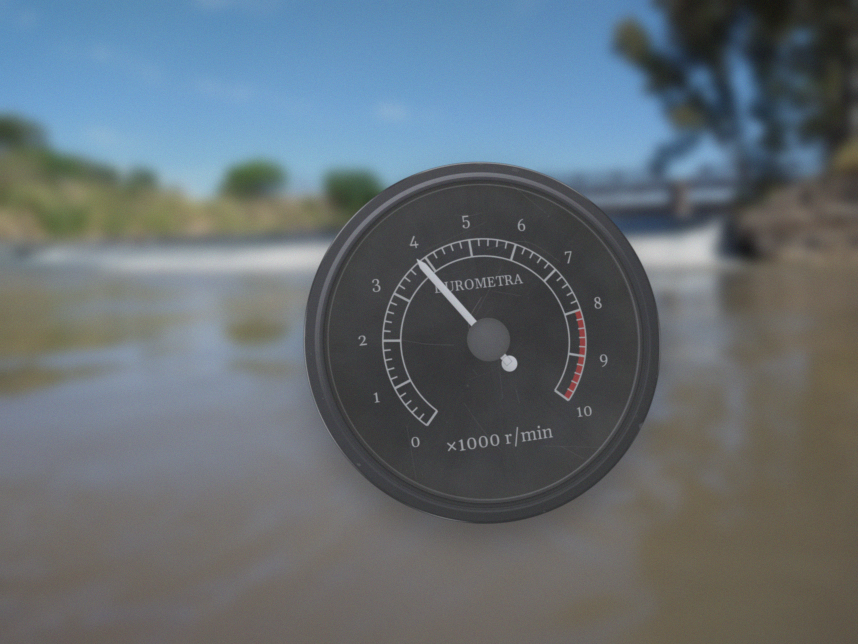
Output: 3800 rpm
